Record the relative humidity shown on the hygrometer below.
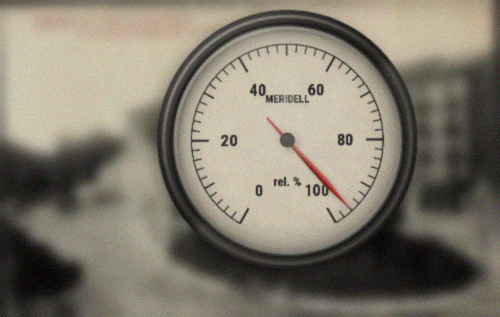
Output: 96 %
